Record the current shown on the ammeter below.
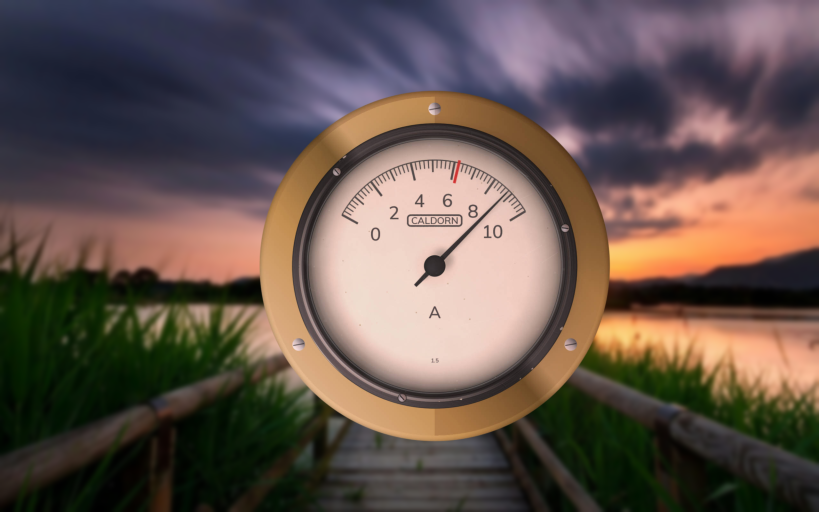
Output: 8.8 A
